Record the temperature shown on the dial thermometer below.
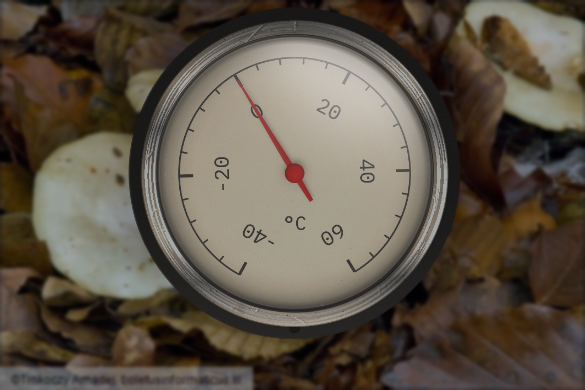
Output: 0 °C
